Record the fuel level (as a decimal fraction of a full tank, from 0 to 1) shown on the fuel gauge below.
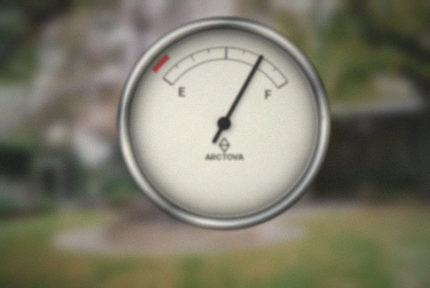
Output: 0.75
